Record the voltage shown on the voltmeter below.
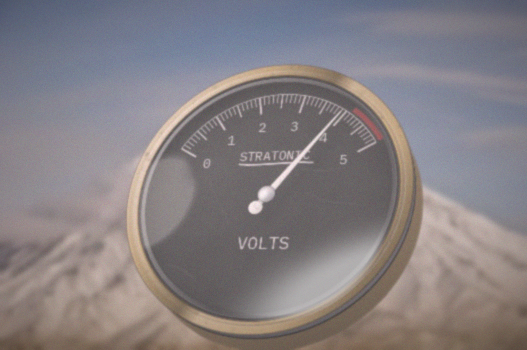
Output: 4 V
